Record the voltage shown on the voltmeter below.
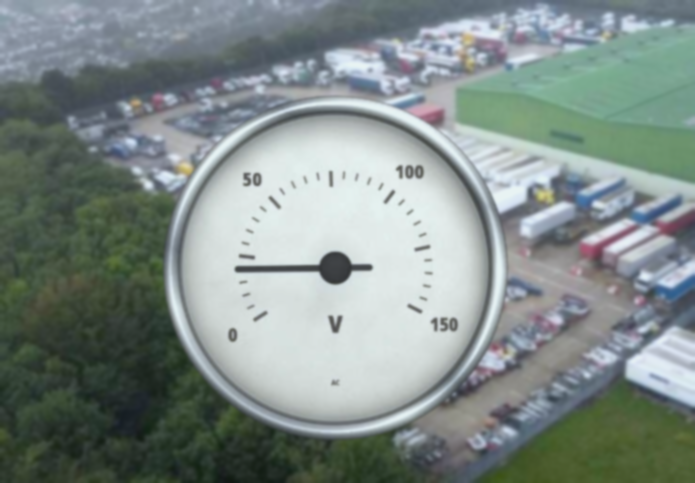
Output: 20 V
